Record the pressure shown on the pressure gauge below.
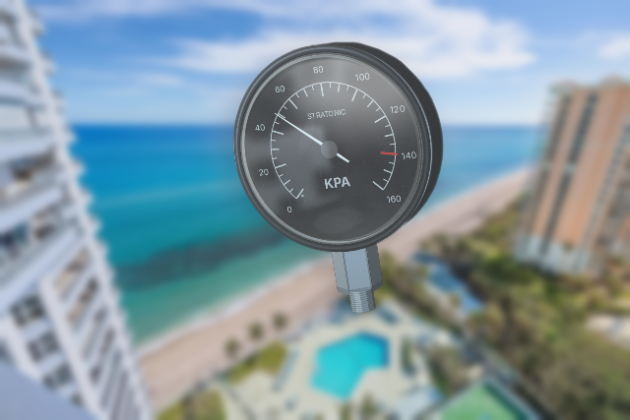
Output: 50 kPa
